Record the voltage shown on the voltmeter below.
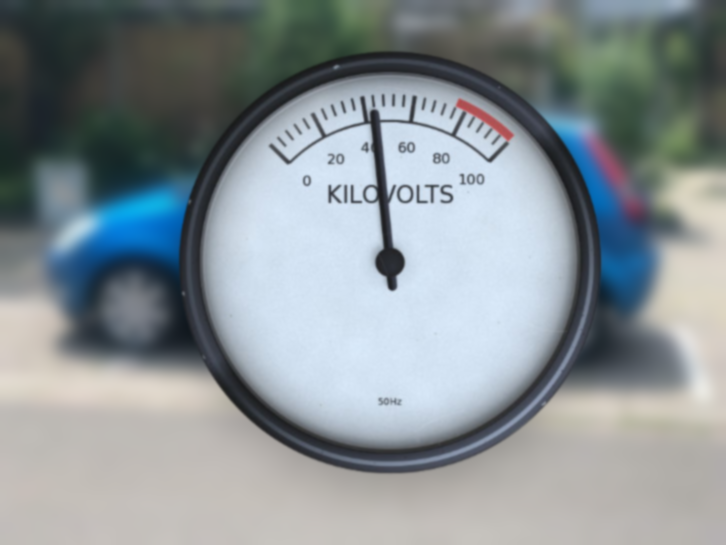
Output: 44 kV
